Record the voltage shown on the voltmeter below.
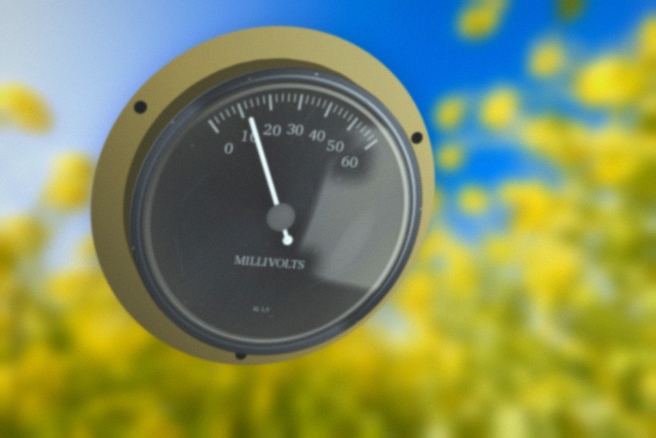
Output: 12 mV
